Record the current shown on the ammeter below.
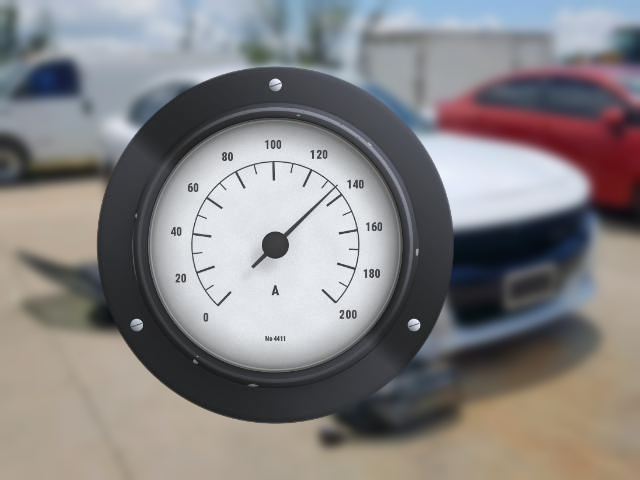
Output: 135 A
